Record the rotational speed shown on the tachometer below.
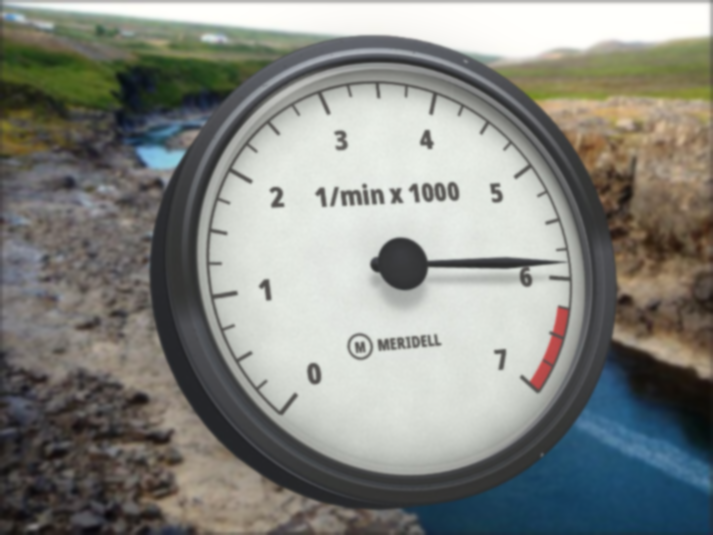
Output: 5875 rpm
